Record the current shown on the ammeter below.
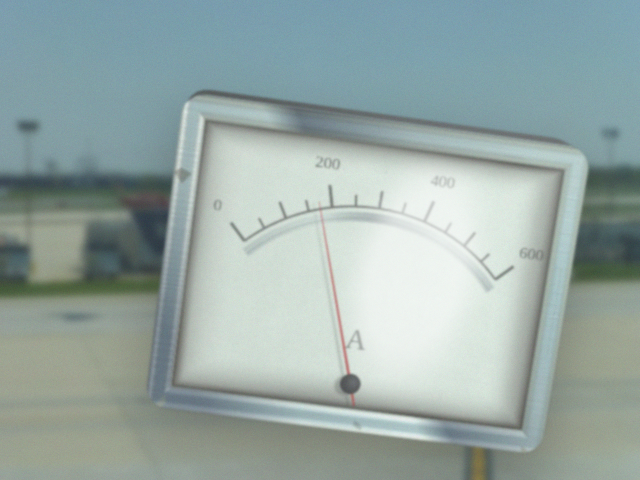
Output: 175 A
